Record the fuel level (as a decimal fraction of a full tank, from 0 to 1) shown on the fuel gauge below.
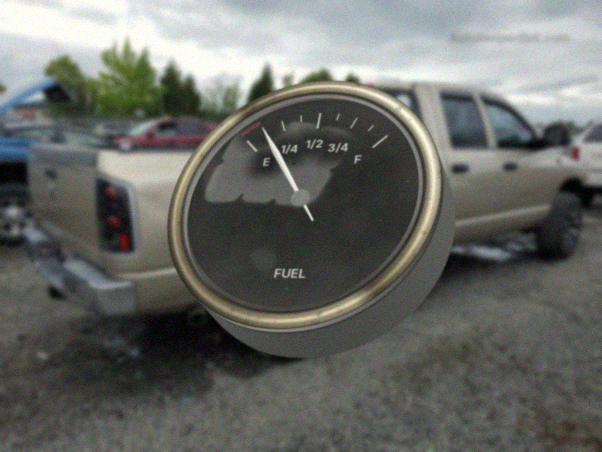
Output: 0.125
